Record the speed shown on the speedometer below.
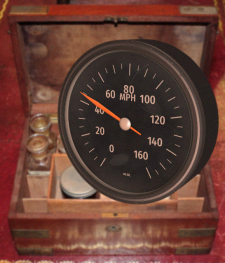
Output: 45 mph
